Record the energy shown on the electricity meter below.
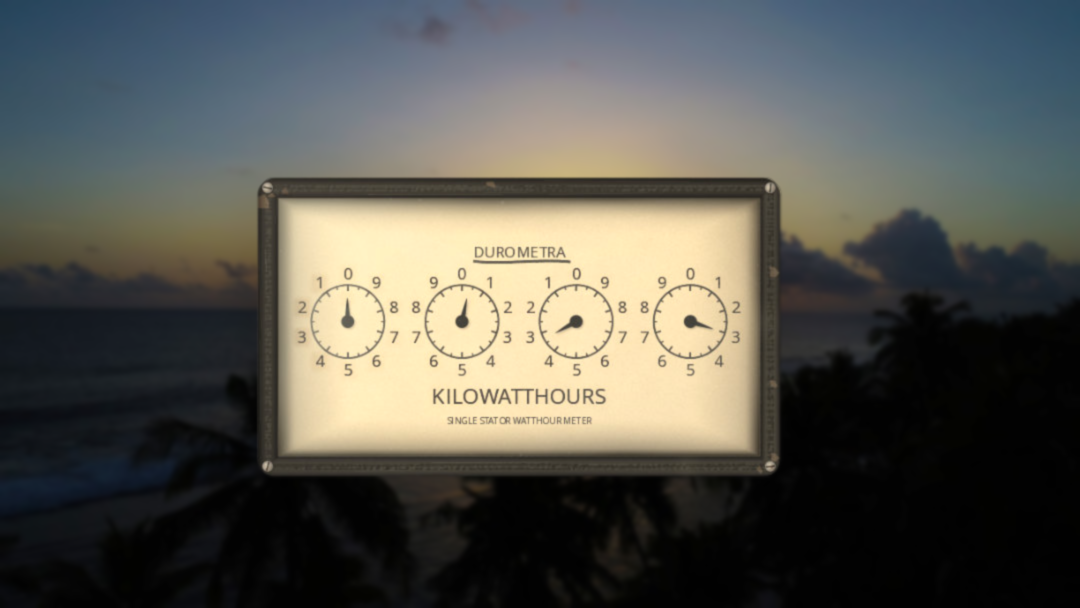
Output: 33 kWh
